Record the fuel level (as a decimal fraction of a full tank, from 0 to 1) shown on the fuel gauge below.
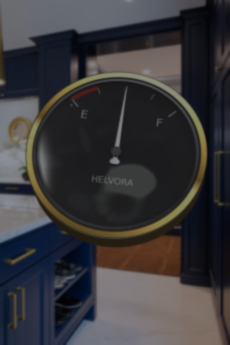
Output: 0.5
